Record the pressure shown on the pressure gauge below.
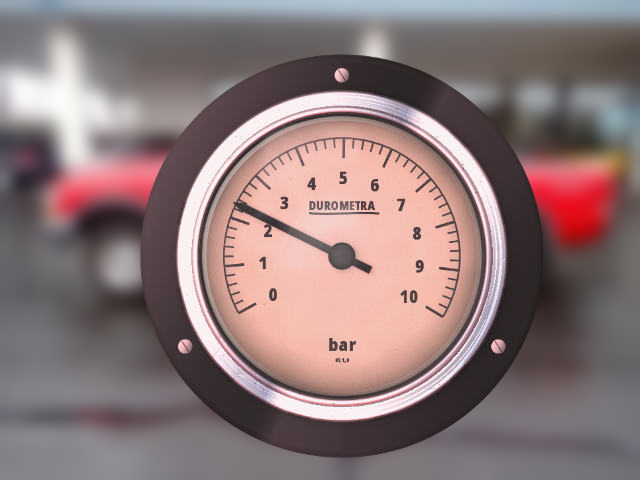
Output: 2.3 bar
